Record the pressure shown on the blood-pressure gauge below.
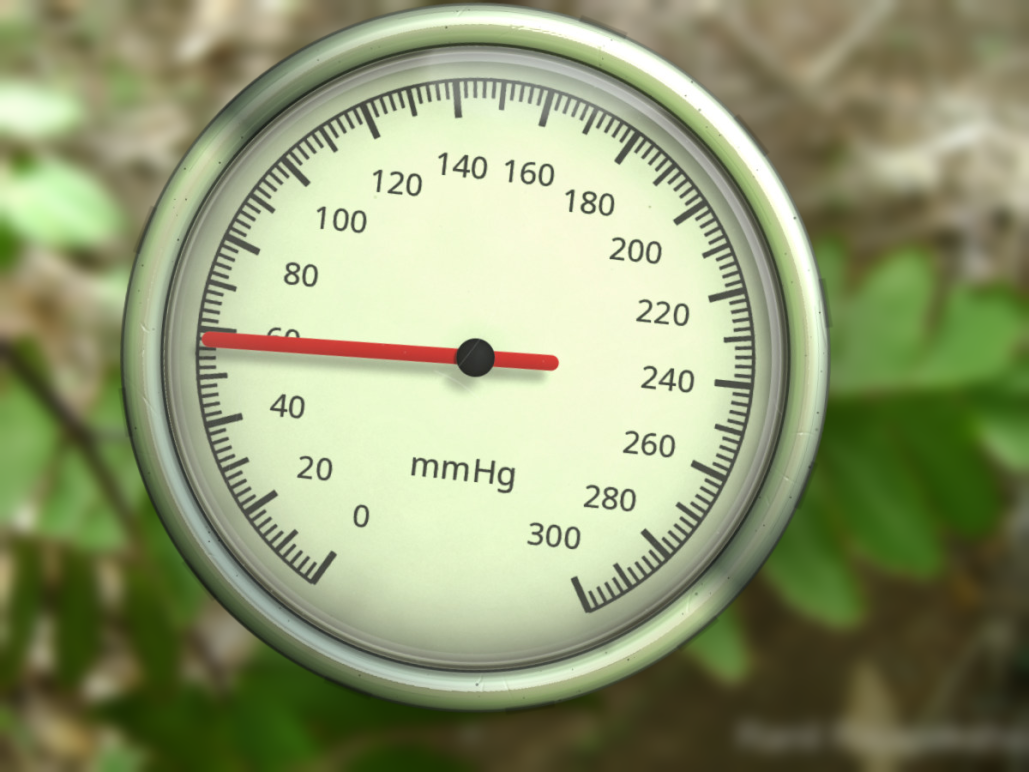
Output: 58 mmHg
